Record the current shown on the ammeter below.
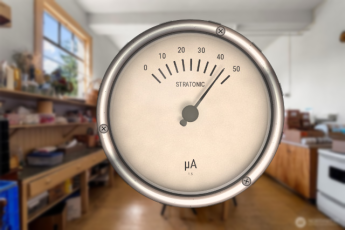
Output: 45 µA
